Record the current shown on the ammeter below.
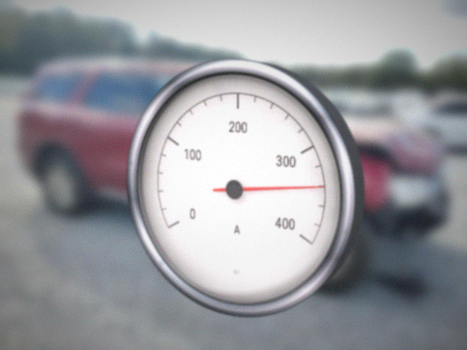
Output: 340 A
